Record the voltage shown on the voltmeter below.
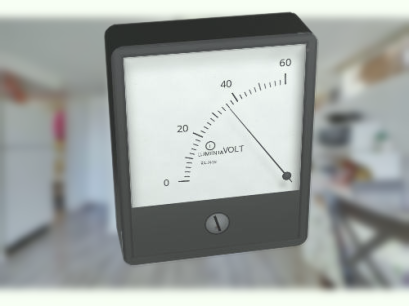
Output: 36 V
